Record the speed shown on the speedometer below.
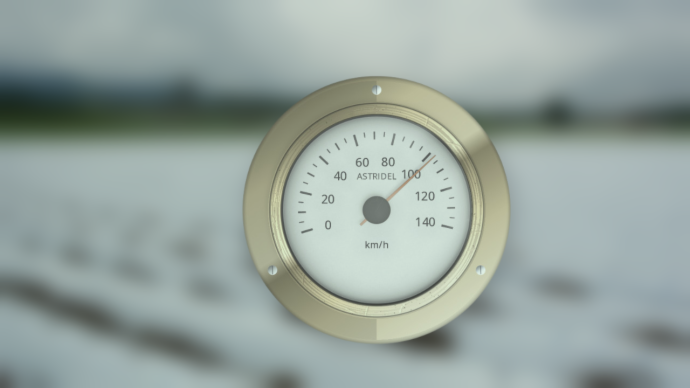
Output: 102.5 km/h
